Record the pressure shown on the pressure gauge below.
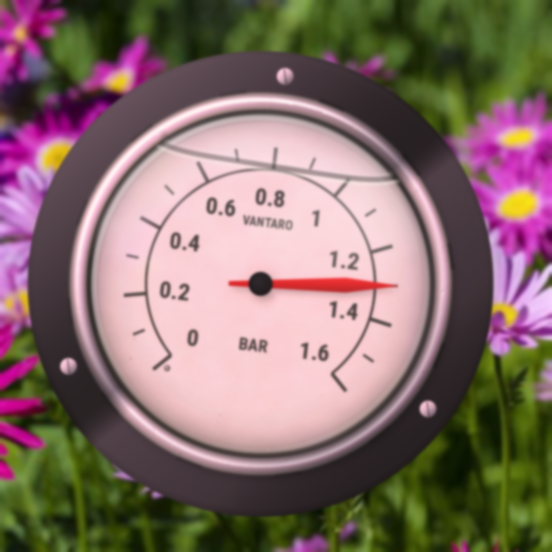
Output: 1.3 bar
